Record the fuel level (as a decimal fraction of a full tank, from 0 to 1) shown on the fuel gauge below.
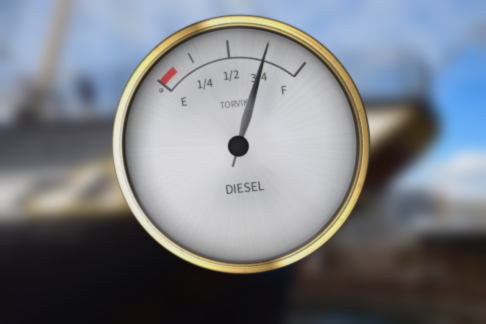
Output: 0.75
